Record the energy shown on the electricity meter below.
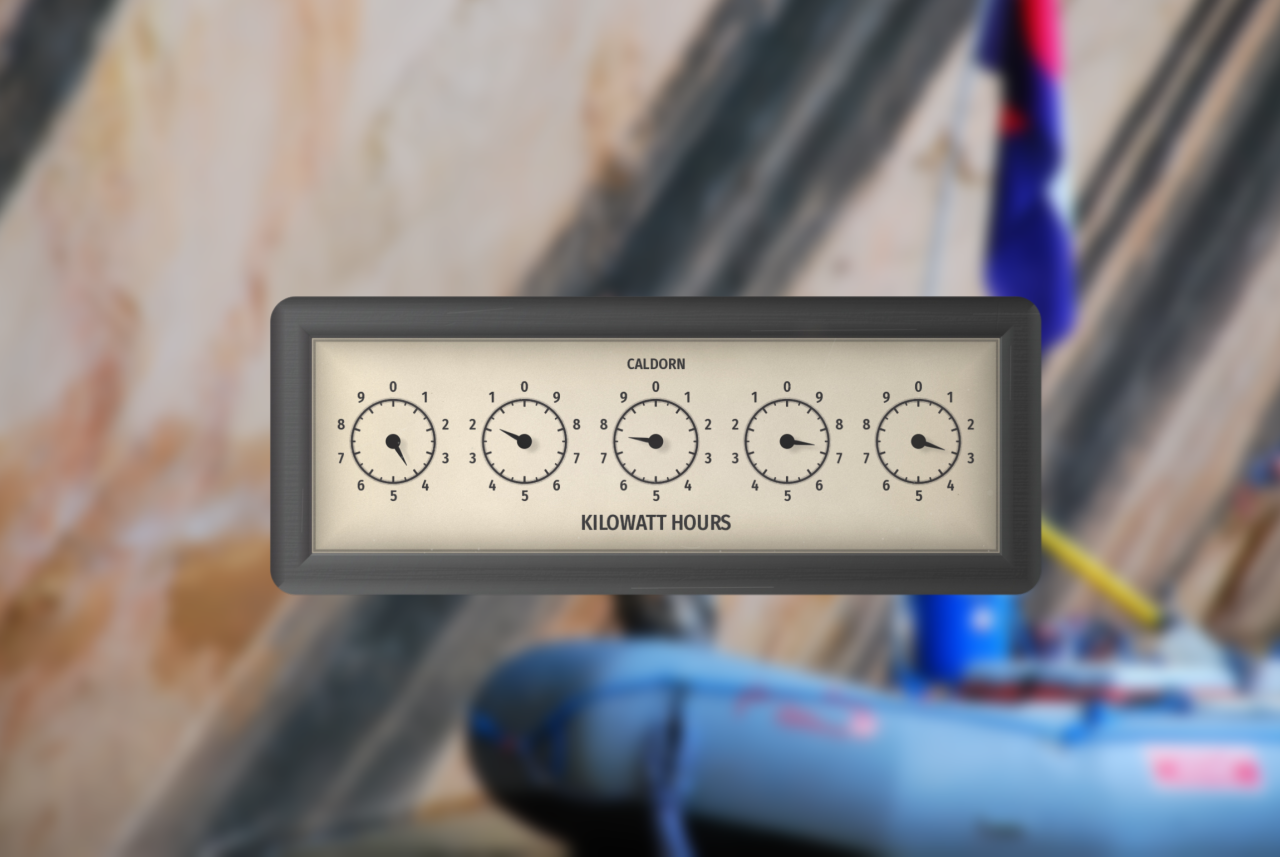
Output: 41773 kWh
